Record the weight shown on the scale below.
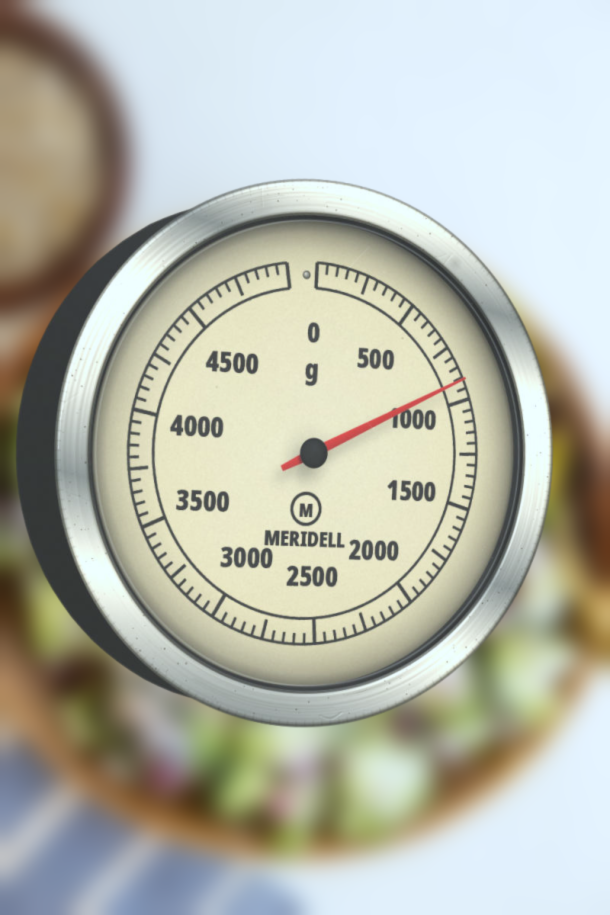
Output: 900 g
